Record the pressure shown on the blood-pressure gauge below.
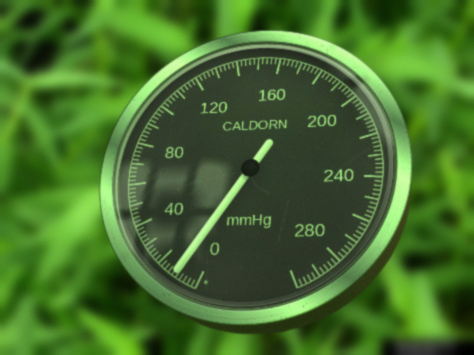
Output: 10 mmHg
